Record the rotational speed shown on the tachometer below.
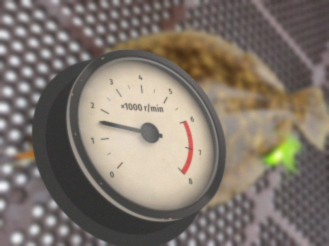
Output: 1500 rpm
